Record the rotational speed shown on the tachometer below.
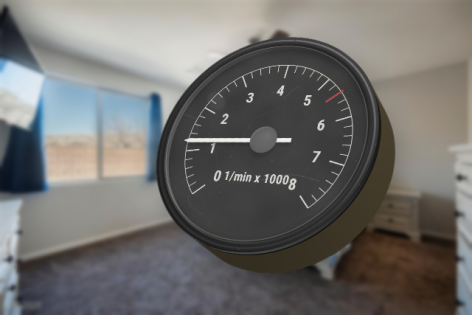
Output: 1200 rpm
